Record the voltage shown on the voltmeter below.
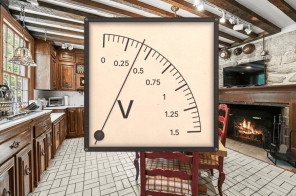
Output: 0.4 V
